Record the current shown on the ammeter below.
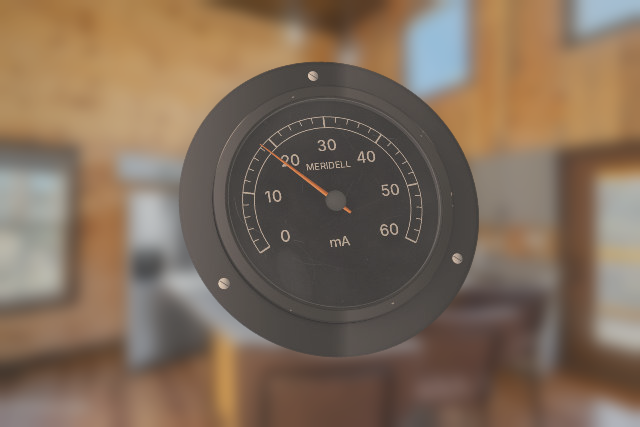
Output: 18 mA
